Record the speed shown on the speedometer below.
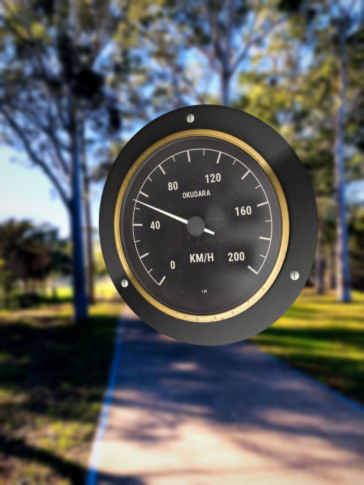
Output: 55 km/h
